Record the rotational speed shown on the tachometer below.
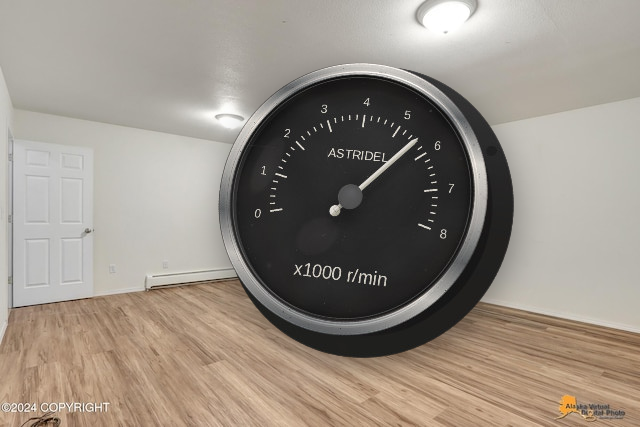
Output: 5600 rpm
